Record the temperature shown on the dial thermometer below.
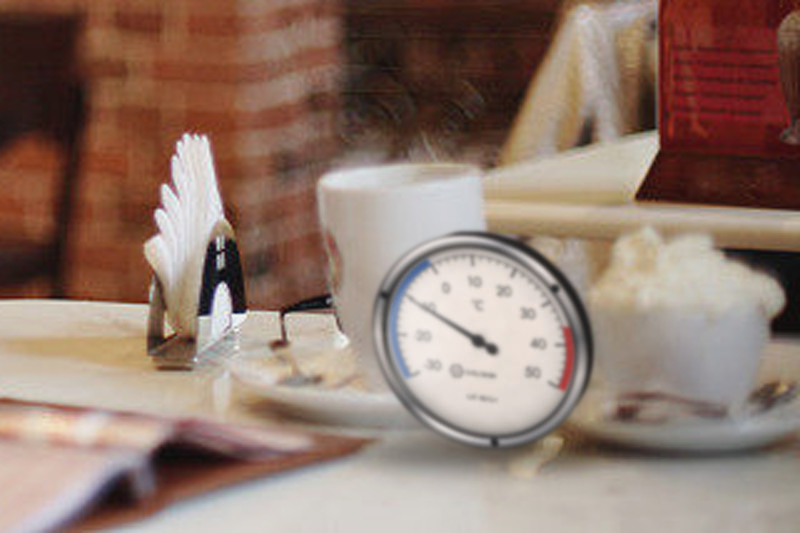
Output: -10 °C
